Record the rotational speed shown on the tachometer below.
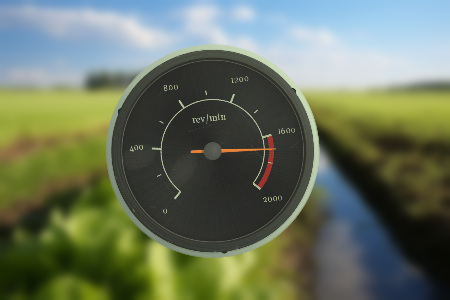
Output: 1700 rpm
